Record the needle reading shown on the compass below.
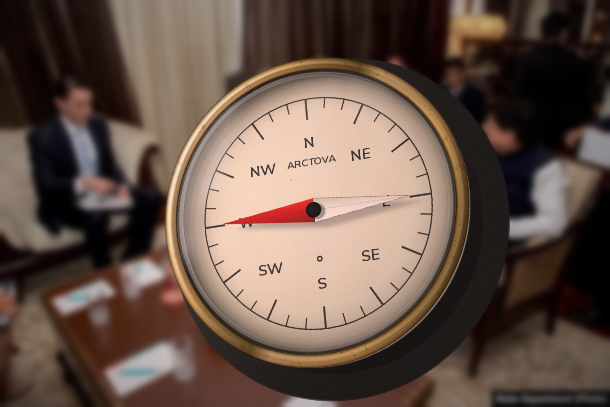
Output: 270 °
